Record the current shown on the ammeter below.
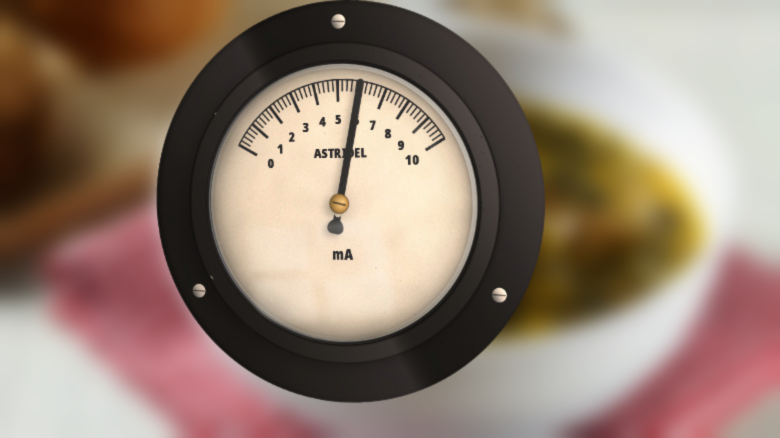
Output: 6 mA
